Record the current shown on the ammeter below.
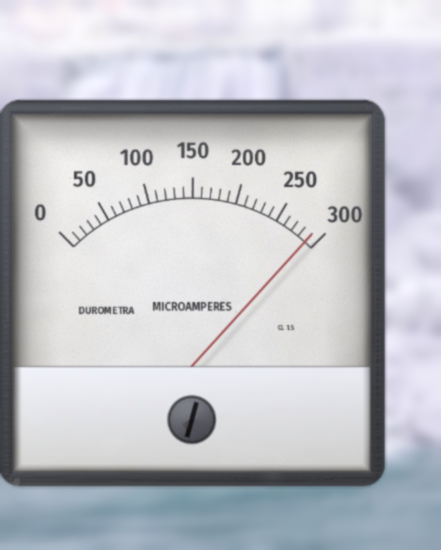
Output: 290 µA
